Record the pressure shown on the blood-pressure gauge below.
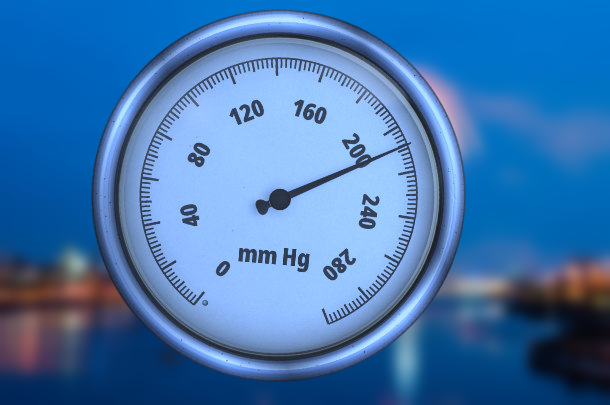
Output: 208 mmHg
